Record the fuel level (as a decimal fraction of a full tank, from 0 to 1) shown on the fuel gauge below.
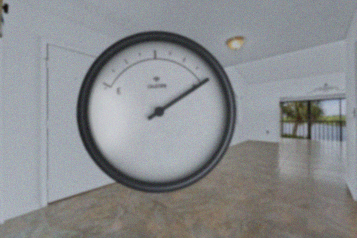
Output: 1
